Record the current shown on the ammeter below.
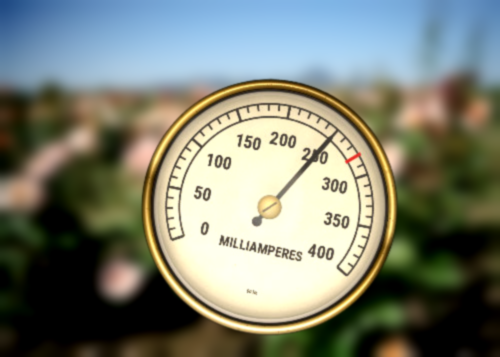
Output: 250 mA
